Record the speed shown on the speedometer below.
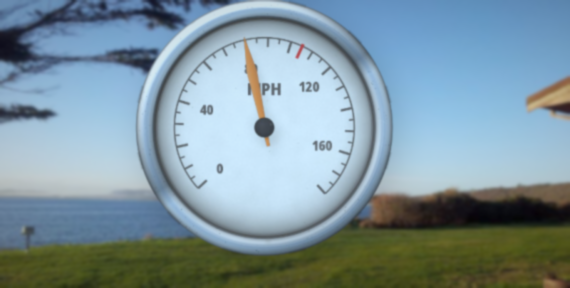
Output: 80 mph
